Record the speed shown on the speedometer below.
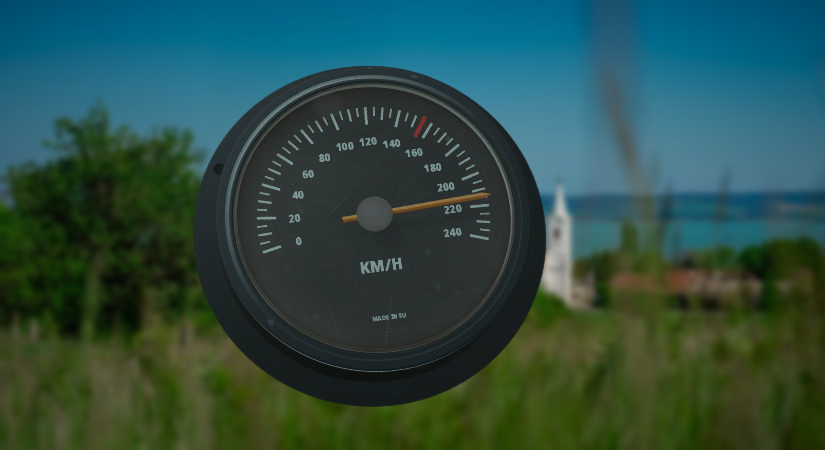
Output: 215 km/h
